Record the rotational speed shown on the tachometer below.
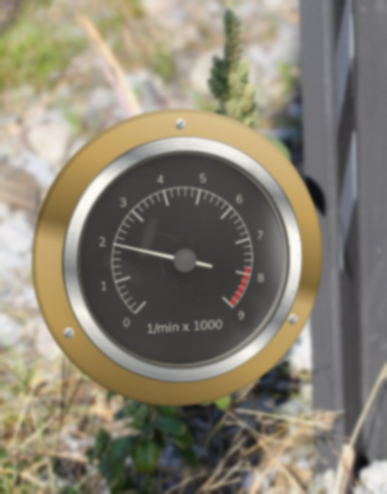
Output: 2000 rpm
